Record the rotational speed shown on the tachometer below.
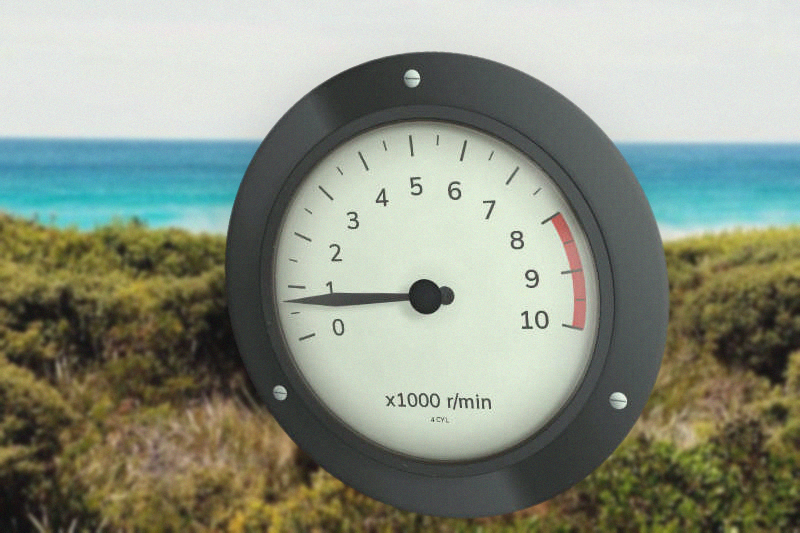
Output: 750 rpm
